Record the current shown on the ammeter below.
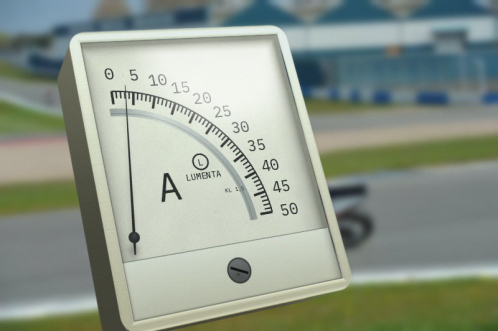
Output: 3 A
